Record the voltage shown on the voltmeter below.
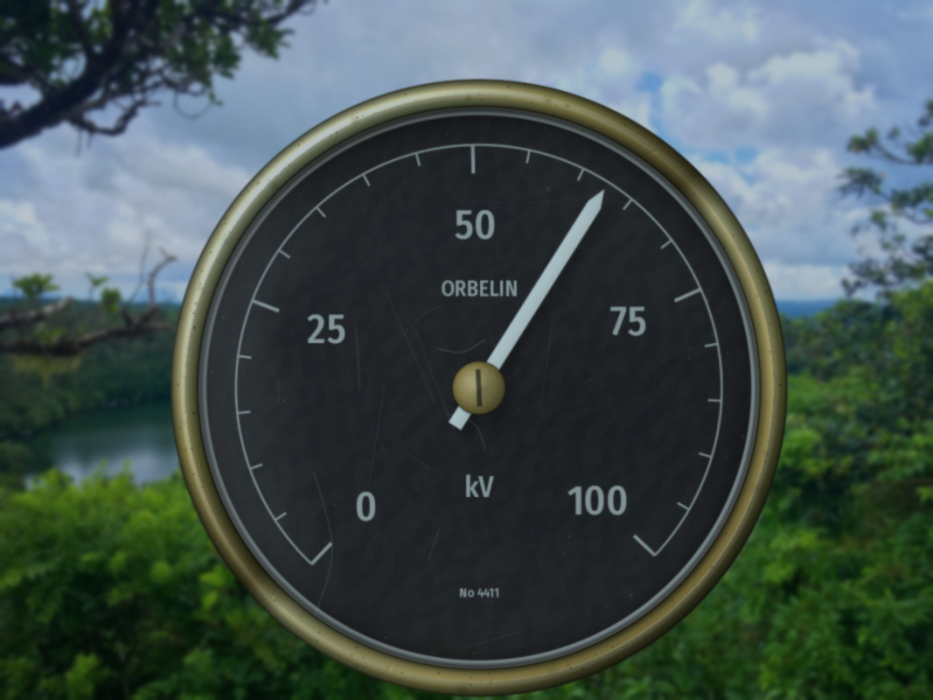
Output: 62.5 kV
